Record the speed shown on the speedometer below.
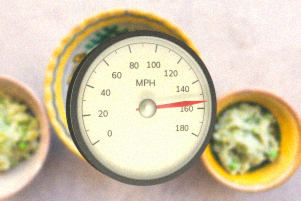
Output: 155 mph
